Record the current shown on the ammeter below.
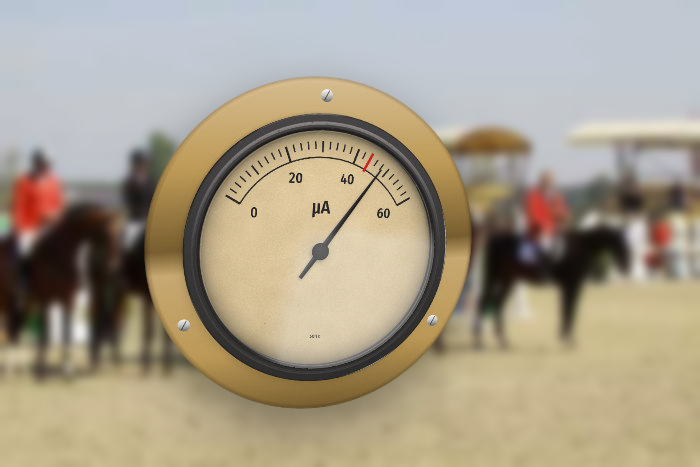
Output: 48 µA
